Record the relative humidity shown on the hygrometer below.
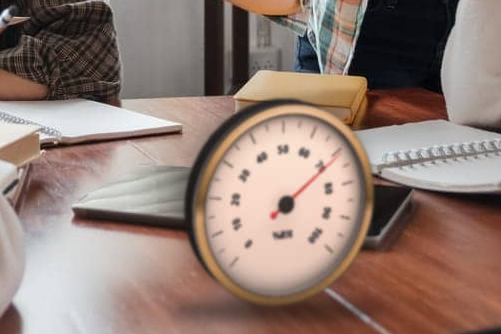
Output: 70 %
